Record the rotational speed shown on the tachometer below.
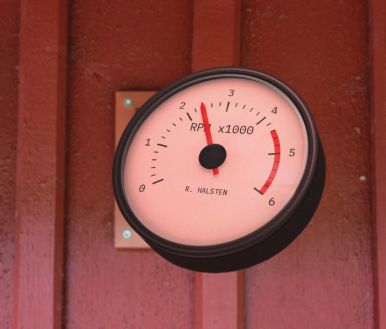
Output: 2400 rpm
